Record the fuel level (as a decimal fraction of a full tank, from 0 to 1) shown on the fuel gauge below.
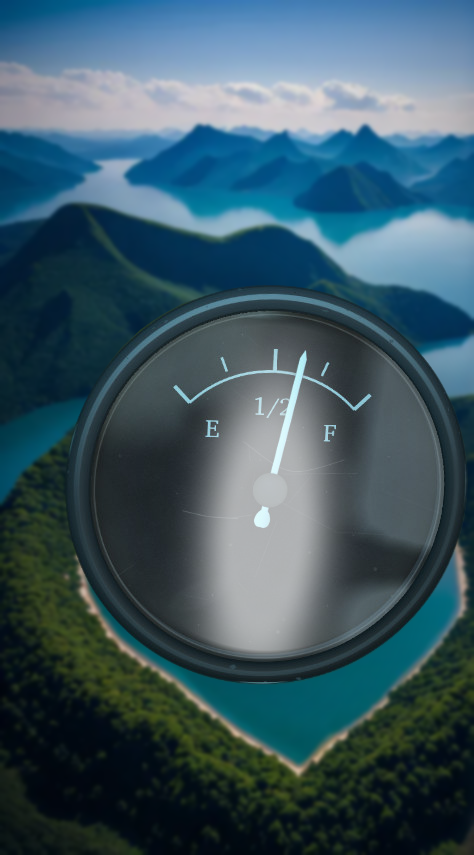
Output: 0.625
